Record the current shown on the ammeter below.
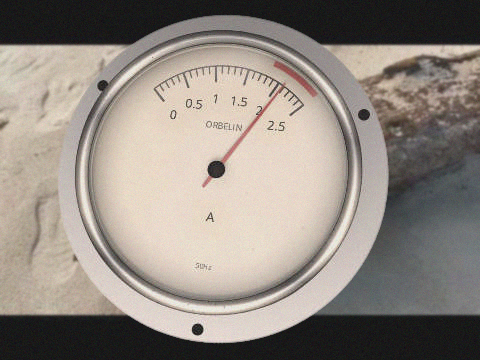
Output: 2.1 A
